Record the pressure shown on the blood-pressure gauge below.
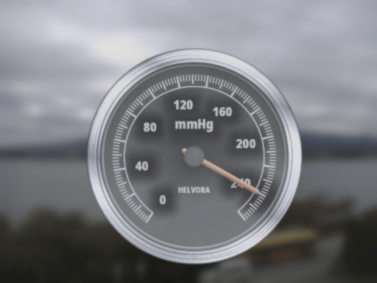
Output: 240 mmHg
